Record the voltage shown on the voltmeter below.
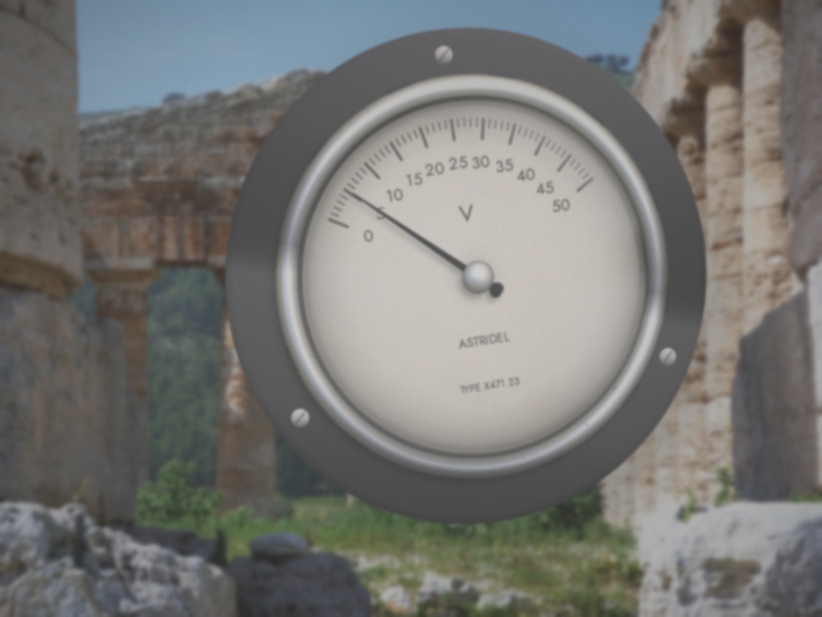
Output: 5 V
